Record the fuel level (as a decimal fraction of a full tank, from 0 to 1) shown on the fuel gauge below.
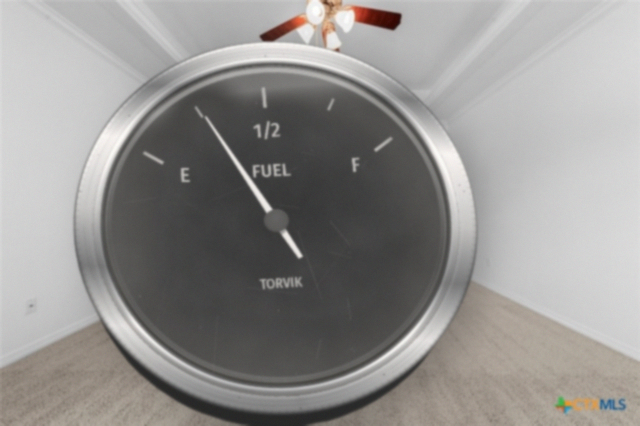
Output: 0.25
